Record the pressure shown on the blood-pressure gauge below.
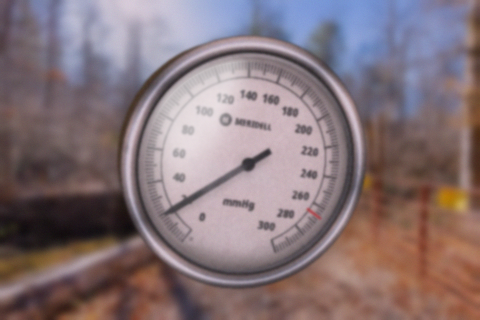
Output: 20 mmHg
